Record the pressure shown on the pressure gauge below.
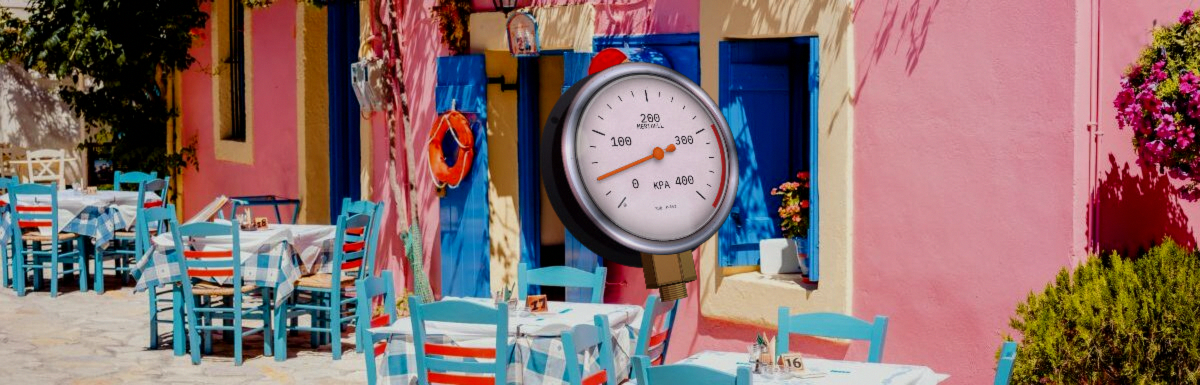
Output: 40 kPa
